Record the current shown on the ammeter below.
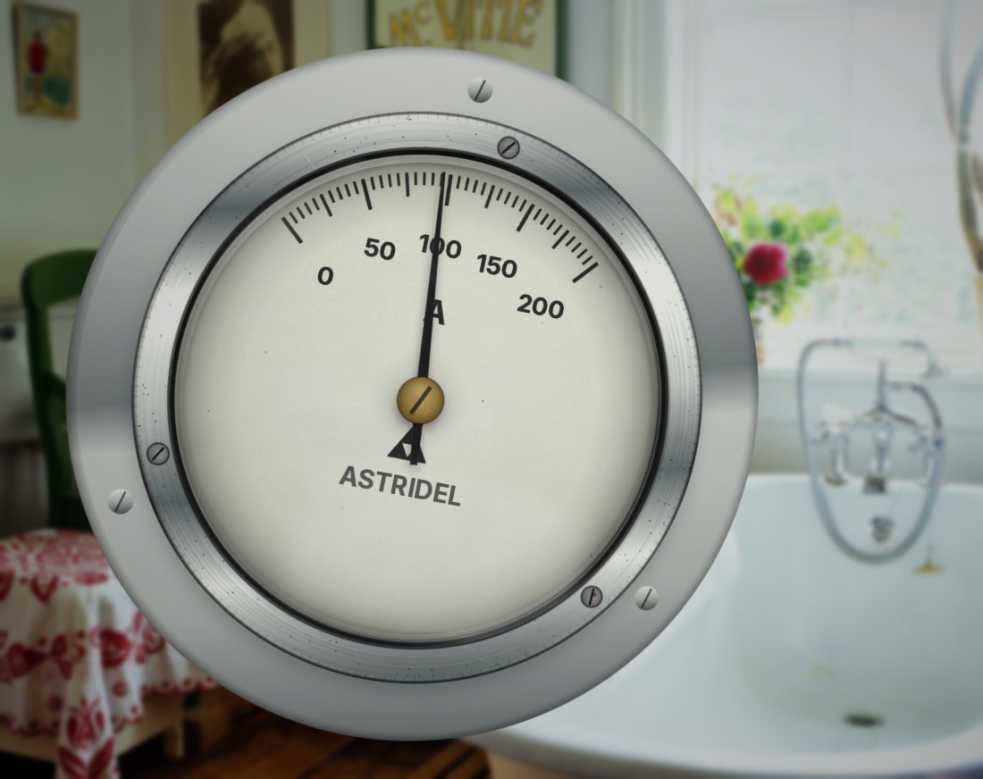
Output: 95 A
